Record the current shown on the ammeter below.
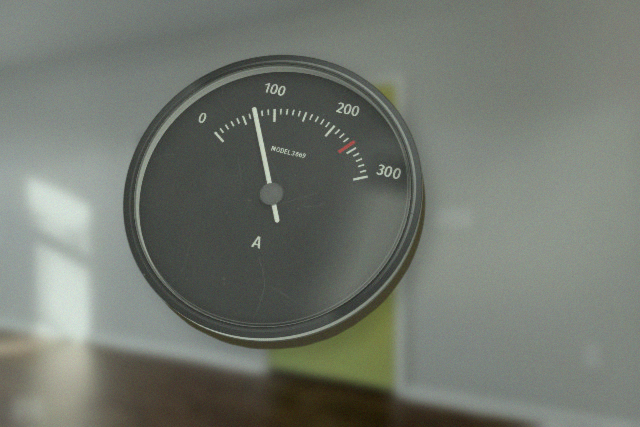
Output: 70 A
